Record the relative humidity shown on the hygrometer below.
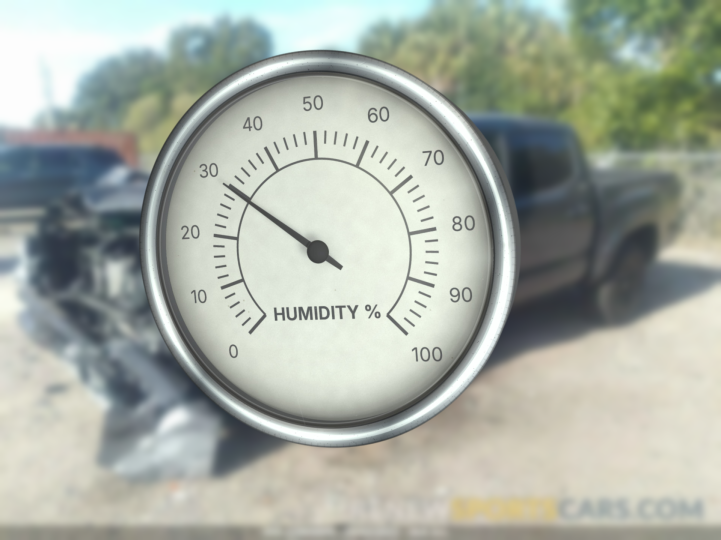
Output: 30 %
